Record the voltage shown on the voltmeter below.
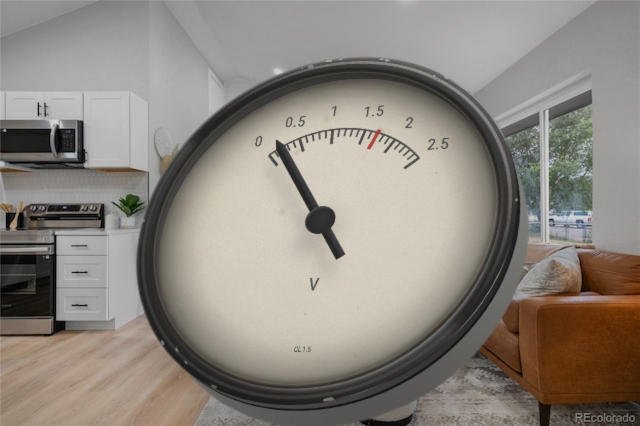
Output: 0.2 V
